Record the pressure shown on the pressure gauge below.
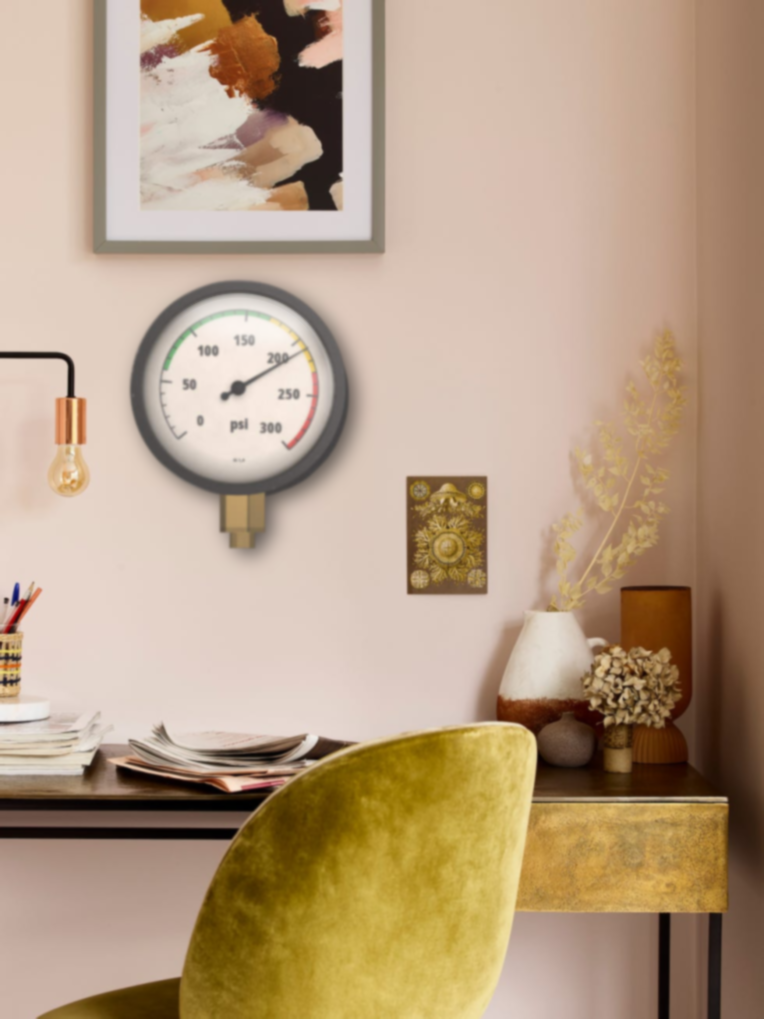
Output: 210 psi
